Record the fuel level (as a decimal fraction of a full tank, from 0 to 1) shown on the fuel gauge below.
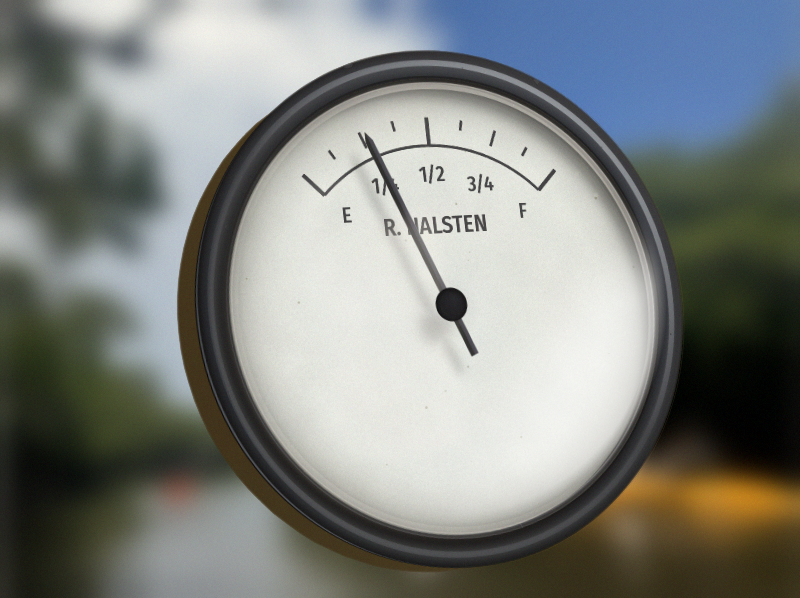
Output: 0.25
